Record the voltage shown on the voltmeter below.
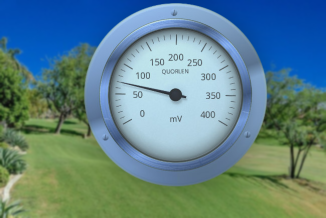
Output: 70 mV
